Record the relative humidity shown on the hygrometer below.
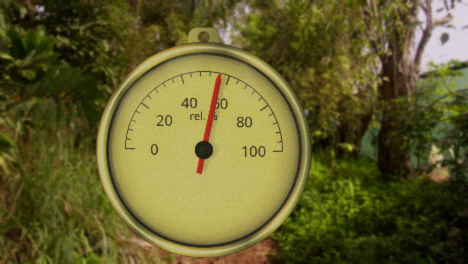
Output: 56 %
